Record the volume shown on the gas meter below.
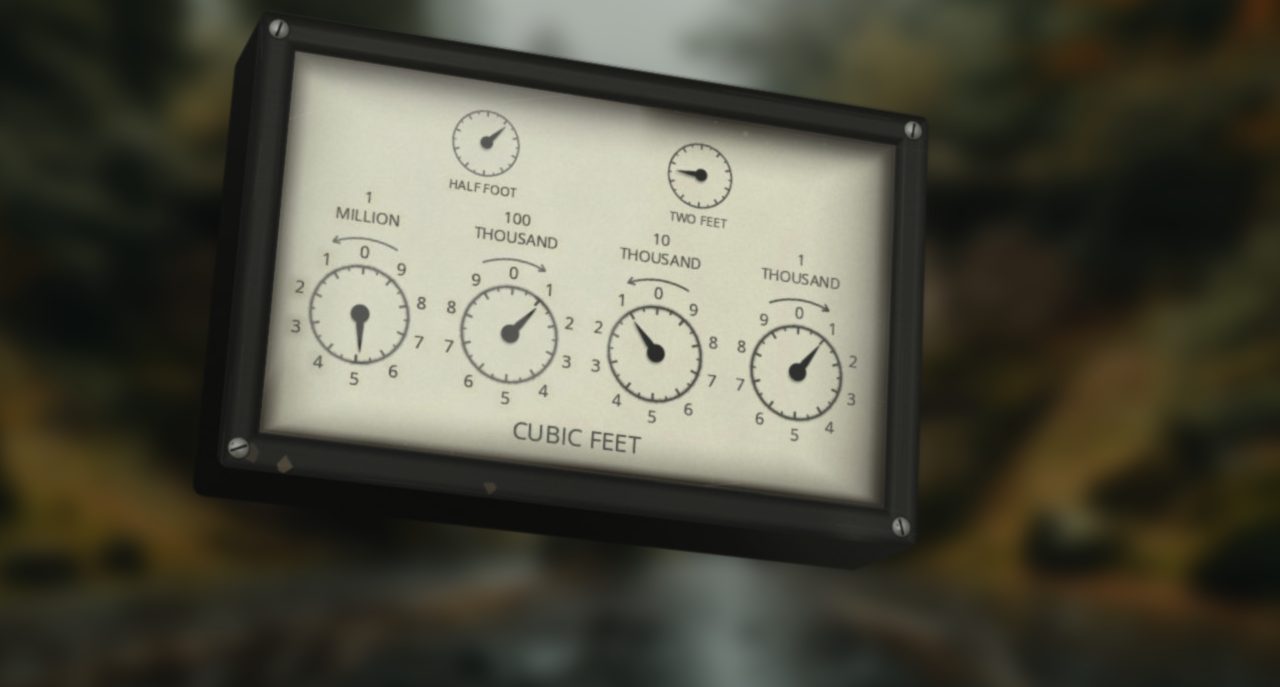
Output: 511100 ft³
